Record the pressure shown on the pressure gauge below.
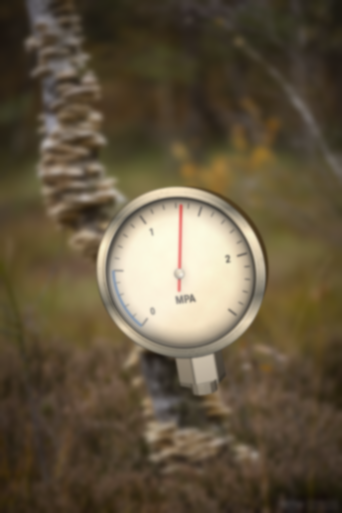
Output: 1.35 MPa
